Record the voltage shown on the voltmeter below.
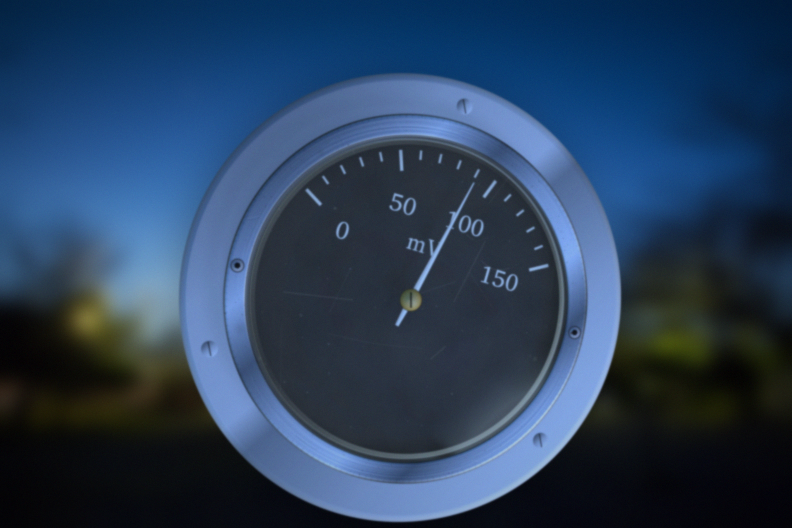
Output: 90 mV
